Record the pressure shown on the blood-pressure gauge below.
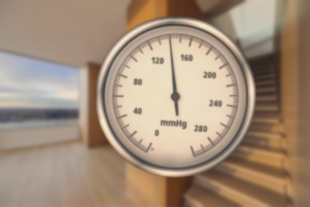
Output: 140 mmHg
